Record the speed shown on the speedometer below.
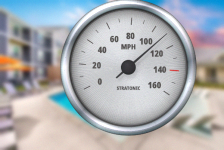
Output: 110 mph
